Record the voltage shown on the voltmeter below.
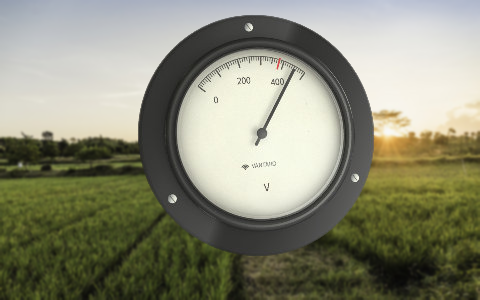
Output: 450 V
